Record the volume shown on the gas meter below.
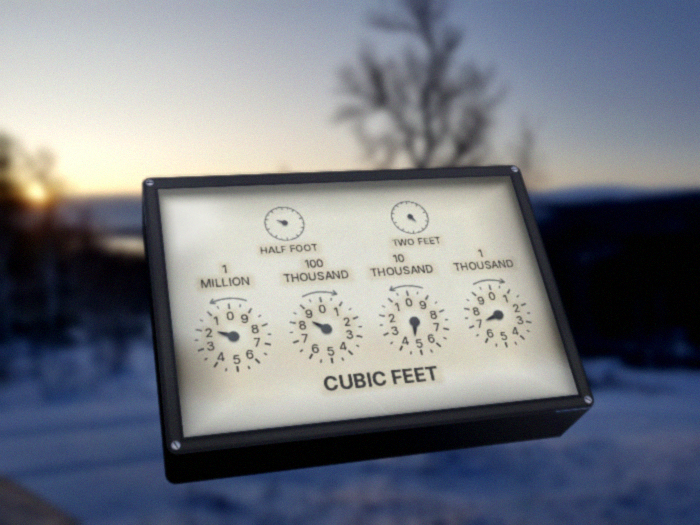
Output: 184700 ft³
